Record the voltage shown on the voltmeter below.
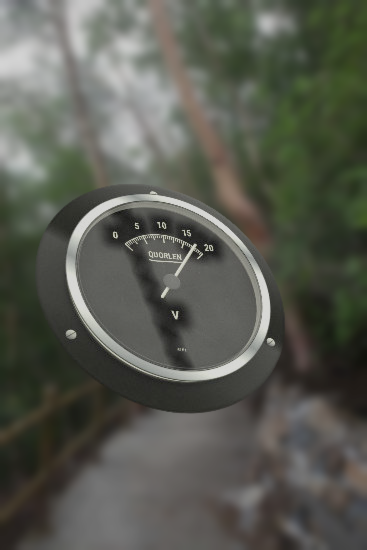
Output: 17.5 V
